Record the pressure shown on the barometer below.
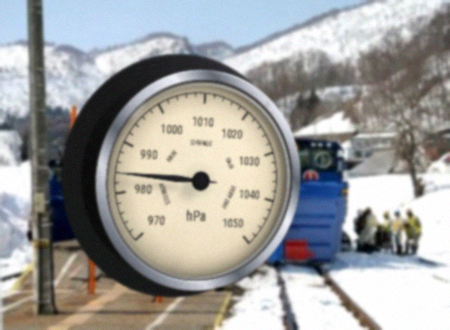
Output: 984 hPa
